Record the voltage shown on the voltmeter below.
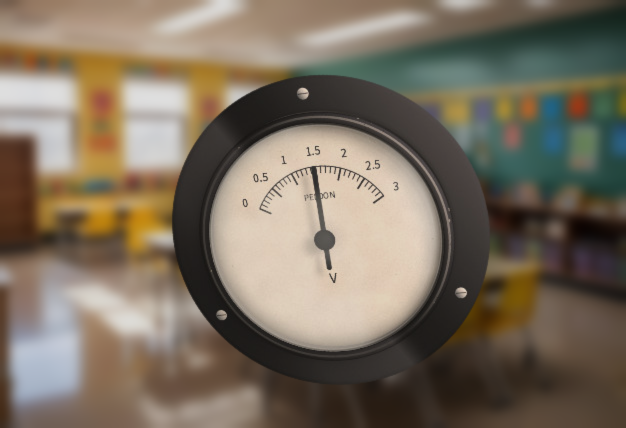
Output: 1.5 V
